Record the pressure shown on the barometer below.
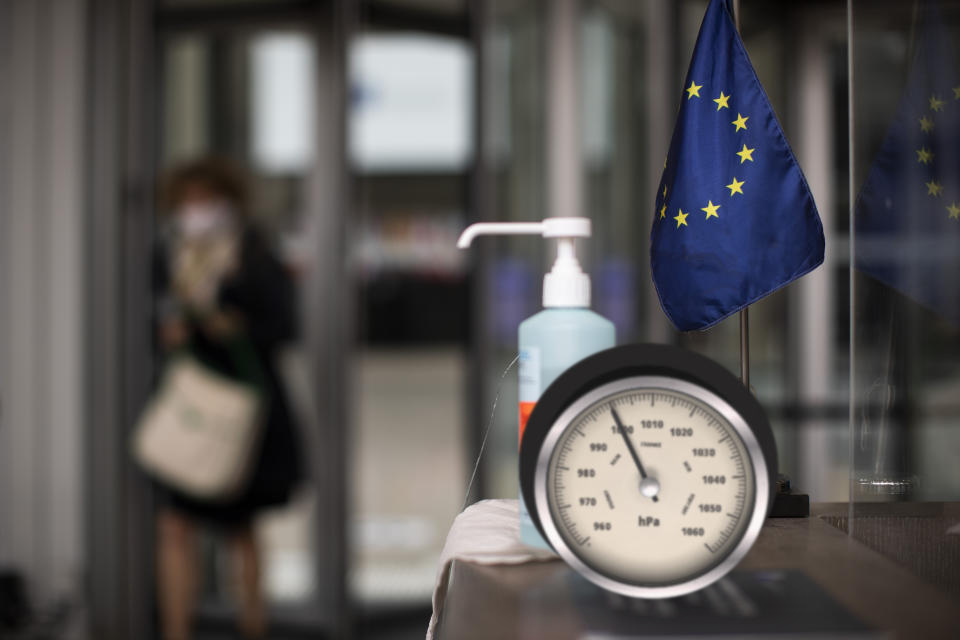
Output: 1000 hPa
